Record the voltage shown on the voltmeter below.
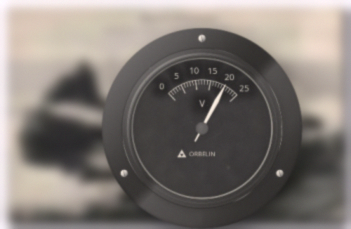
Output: 20 V
